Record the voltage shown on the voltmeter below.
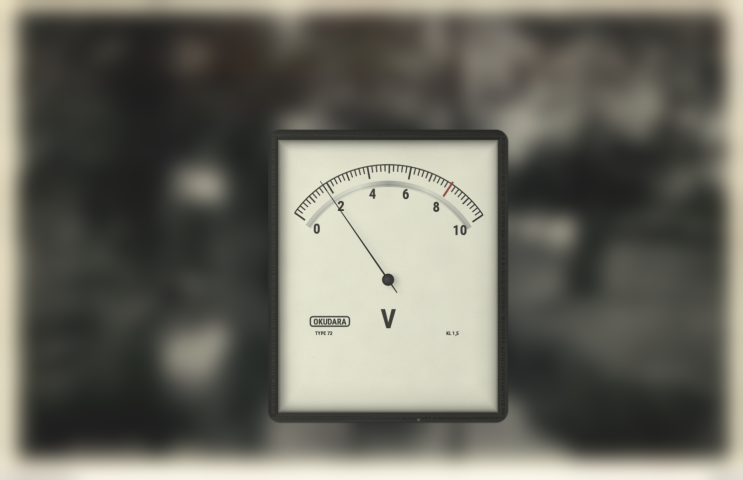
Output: 1.8 V
